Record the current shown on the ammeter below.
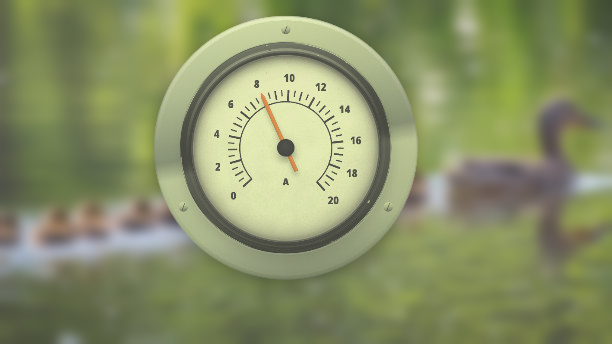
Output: 8 A
